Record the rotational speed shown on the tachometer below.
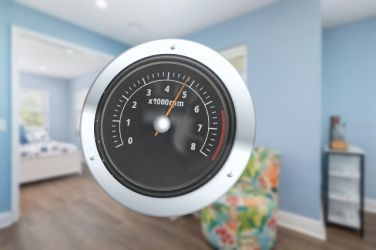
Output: 4800 rpm
